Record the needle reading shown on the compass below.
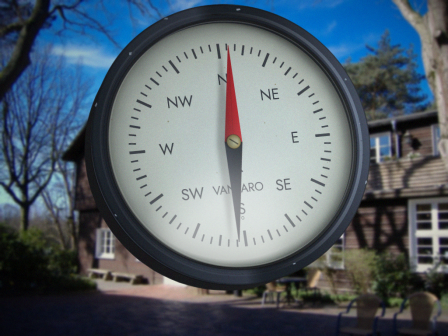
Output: 5 °
